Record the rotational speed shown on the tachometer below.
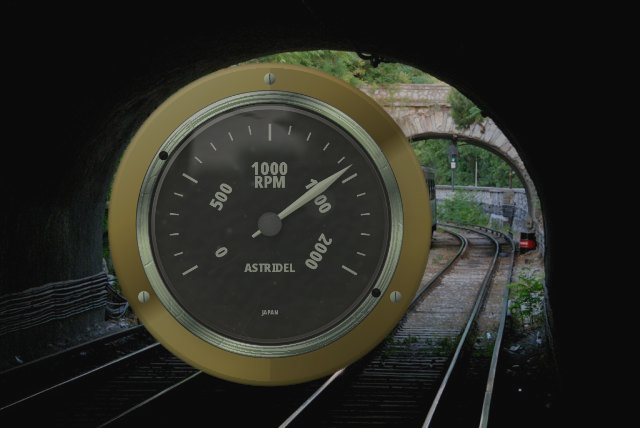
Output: 1450 rpm
